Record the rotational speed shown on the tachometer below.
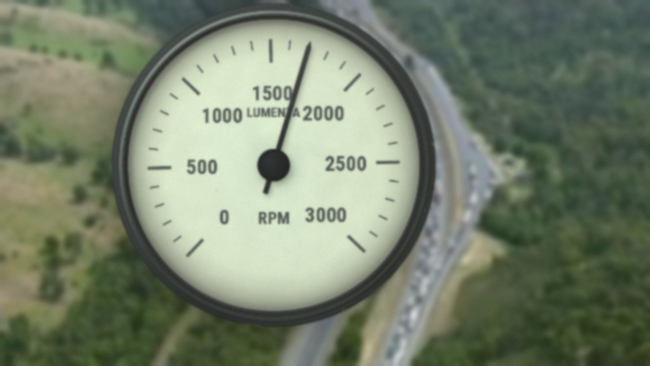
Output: 1700 rpm
